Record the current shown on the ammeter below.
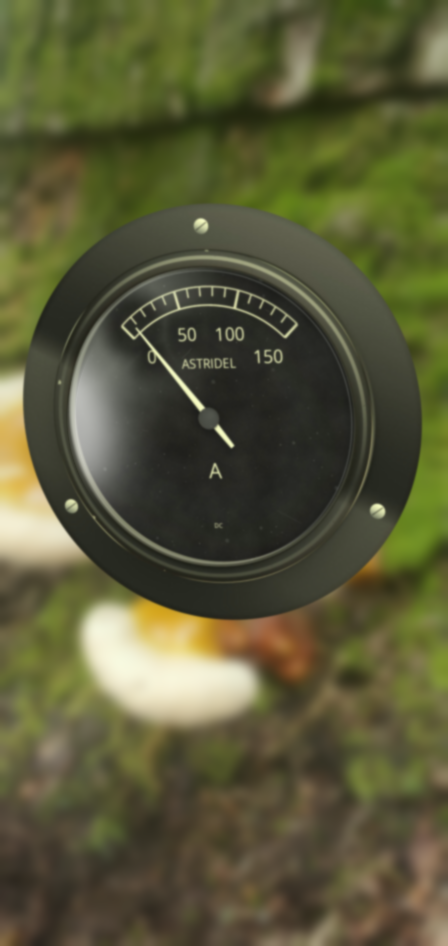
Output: 10 A
